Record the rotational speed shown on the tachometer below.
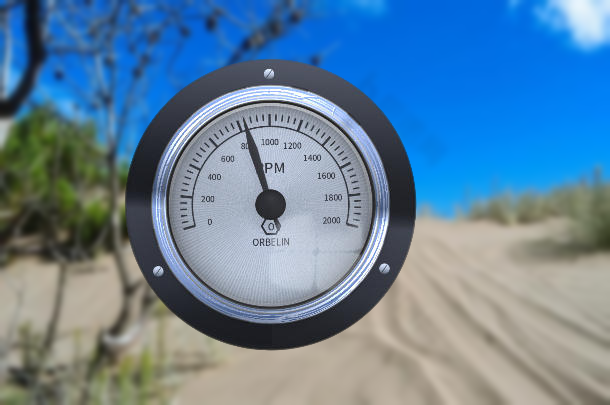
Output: 840 rpm
